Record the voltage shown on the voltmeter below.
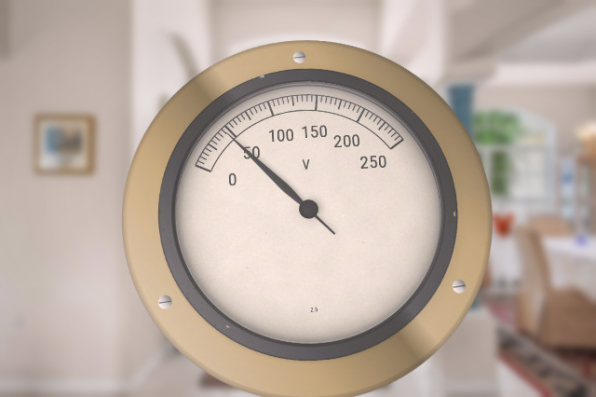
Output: 45 V
